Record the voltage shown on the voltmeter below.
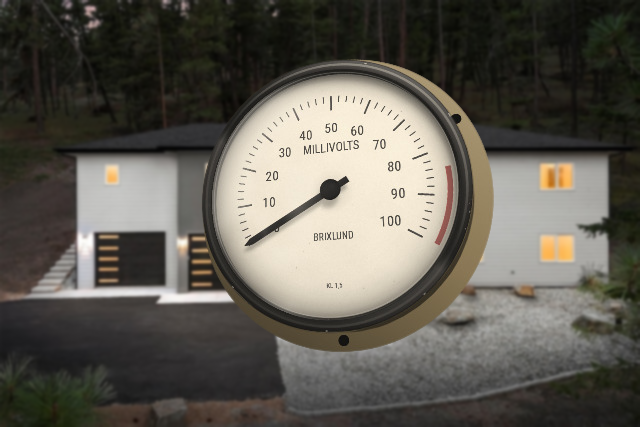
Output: 0 mV
